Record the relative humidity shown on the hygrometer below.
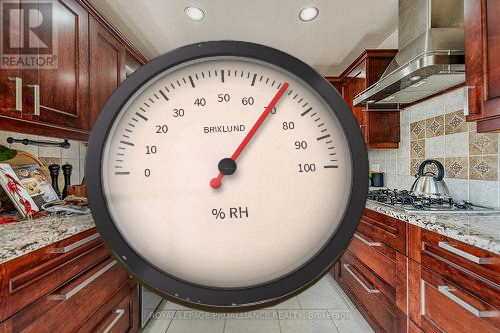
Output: 70 %
